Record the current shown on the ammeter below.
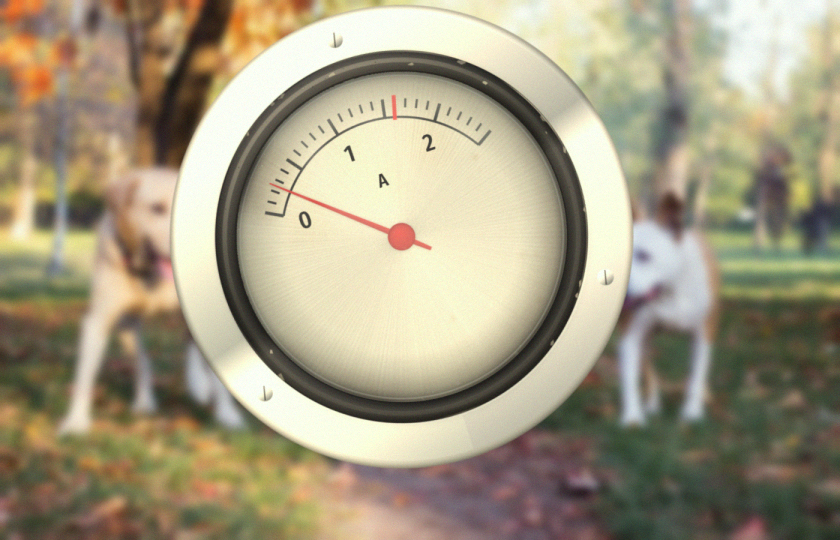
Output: 0.25 A
